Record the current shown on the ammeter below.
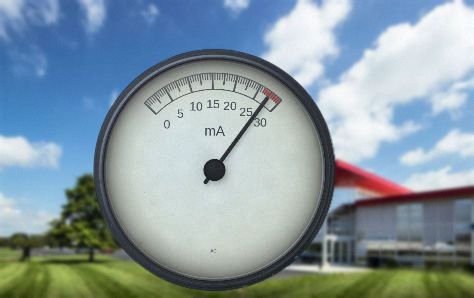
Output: 27.5 mA
